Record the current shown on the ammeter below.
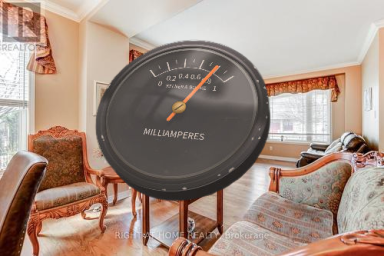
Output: 0.8 mA
